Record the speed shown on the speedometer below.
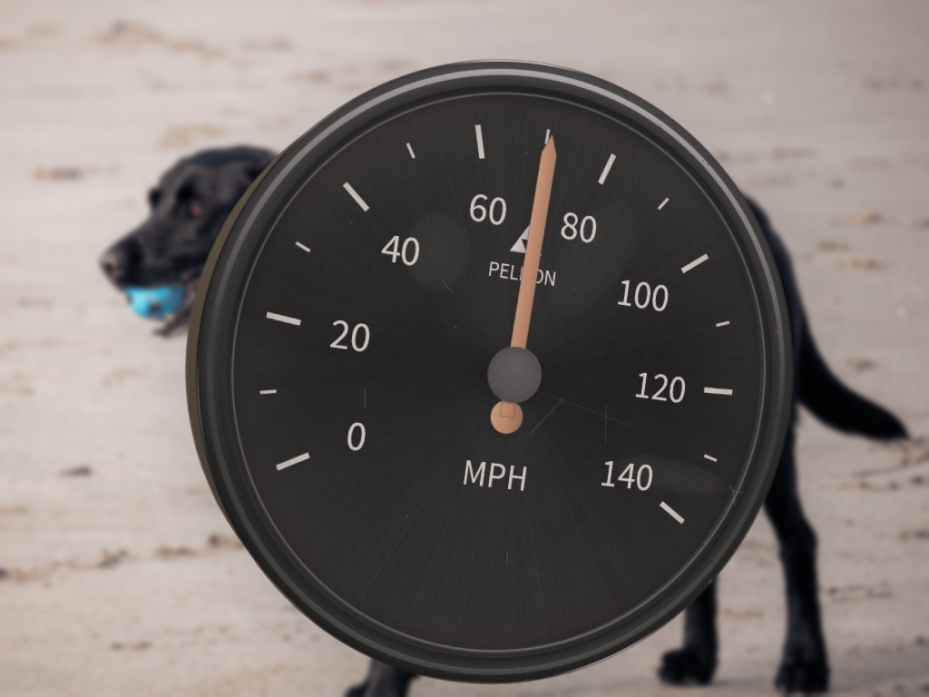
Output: 70 mph
